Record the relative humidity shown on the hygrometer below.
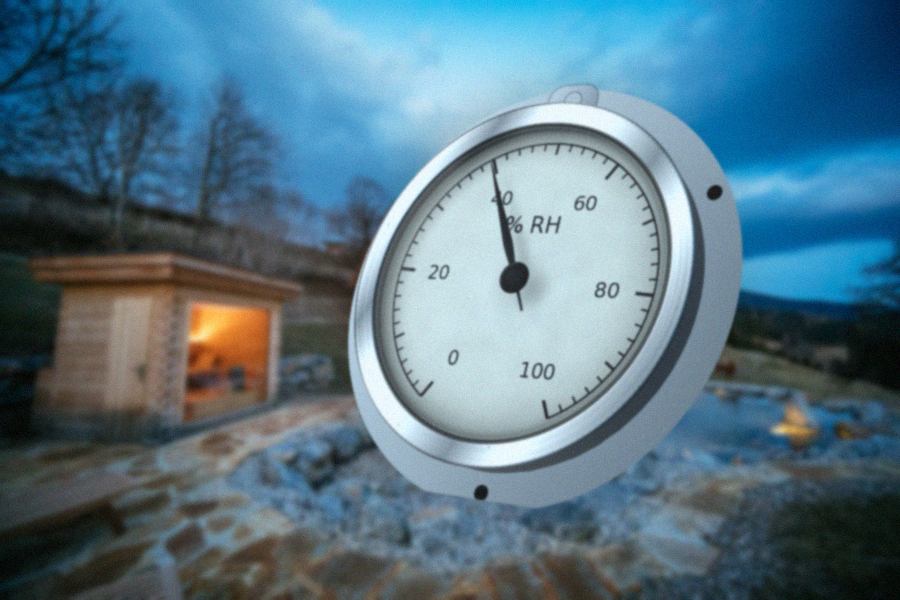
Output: 40 %
